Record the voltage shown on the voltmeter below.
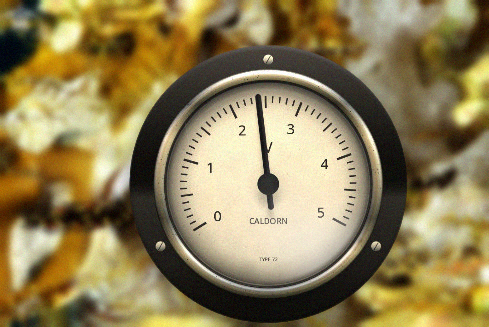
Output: 2.4 V
